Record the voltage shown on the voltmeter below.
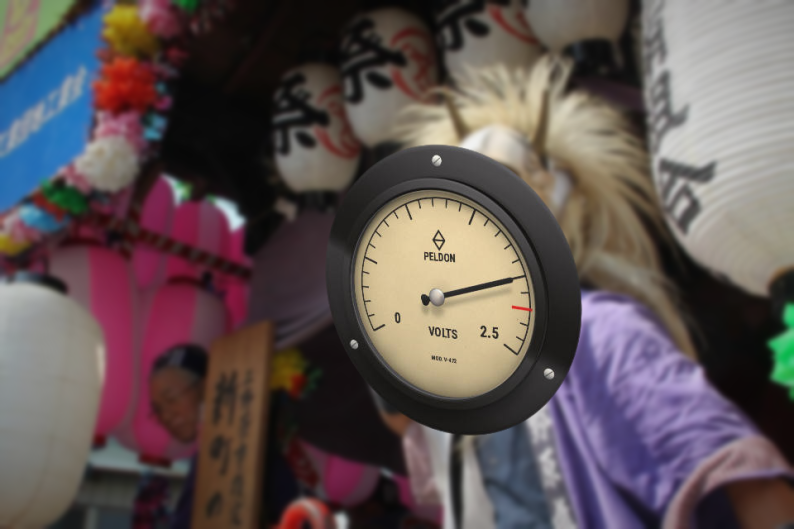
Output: 2 V
